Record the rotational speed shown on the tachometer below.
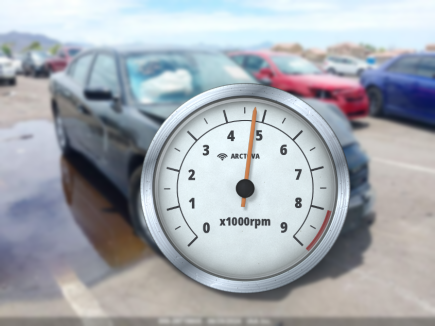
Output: 4750 rpm
